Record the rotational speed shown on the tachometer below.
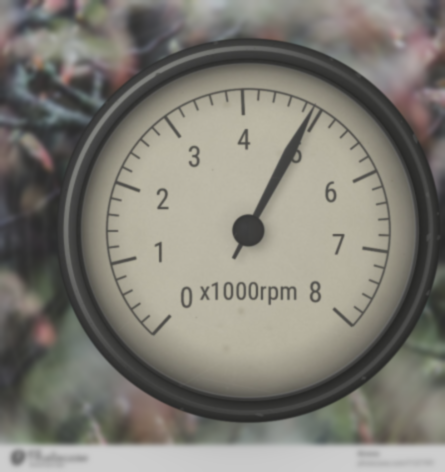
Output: 4900 rpm
